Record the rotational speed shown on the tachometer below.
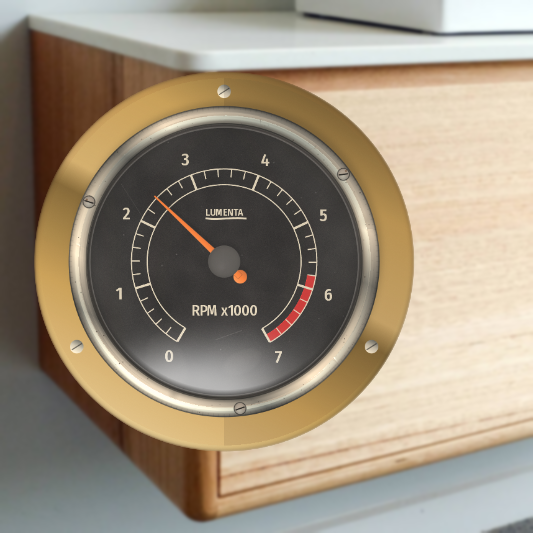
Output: 2400 rpm
